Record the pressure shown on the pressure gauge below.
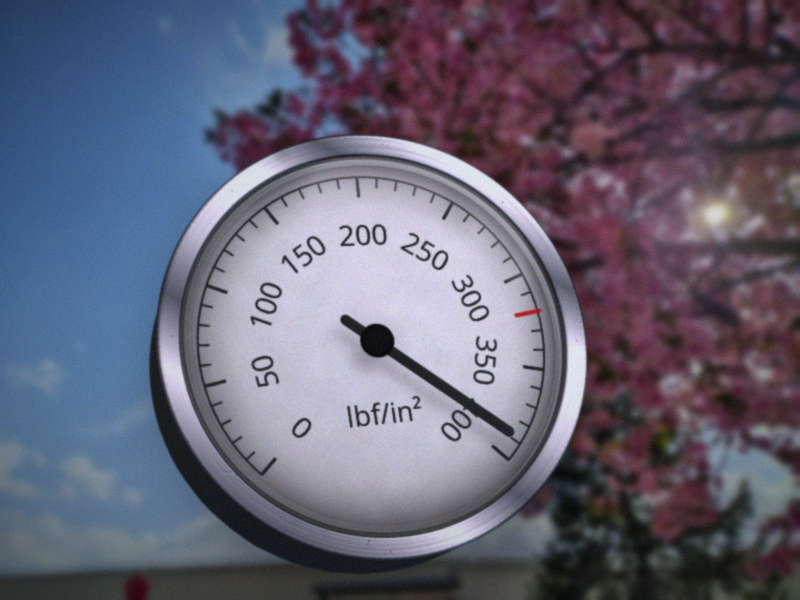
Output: 390 psi
